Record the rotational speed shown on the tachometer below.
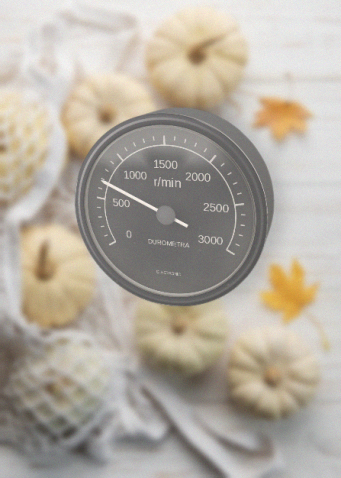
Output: 700 rpm
